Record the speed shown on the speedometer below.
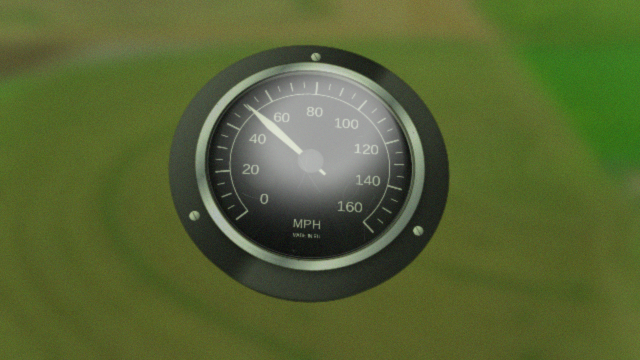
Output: 50 mph
